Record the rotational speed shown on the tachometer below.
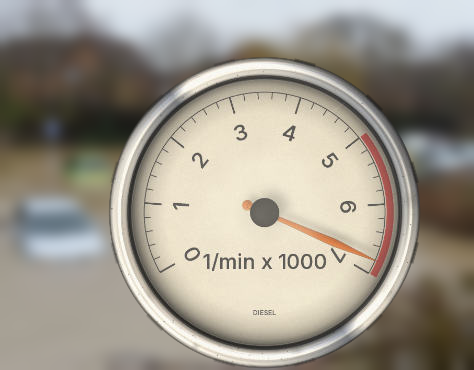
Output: 6800 rpm
